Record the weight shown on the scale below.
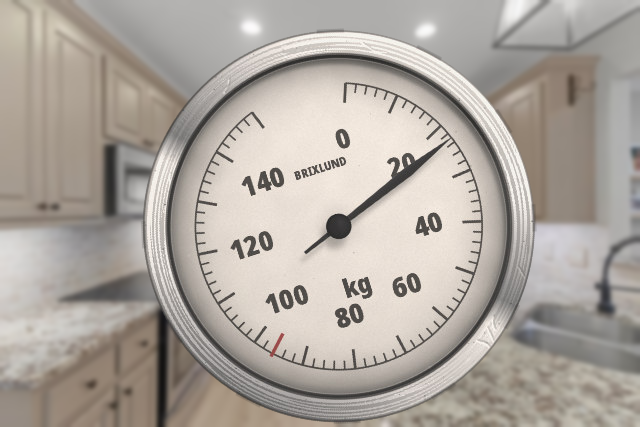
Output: 23 kg
